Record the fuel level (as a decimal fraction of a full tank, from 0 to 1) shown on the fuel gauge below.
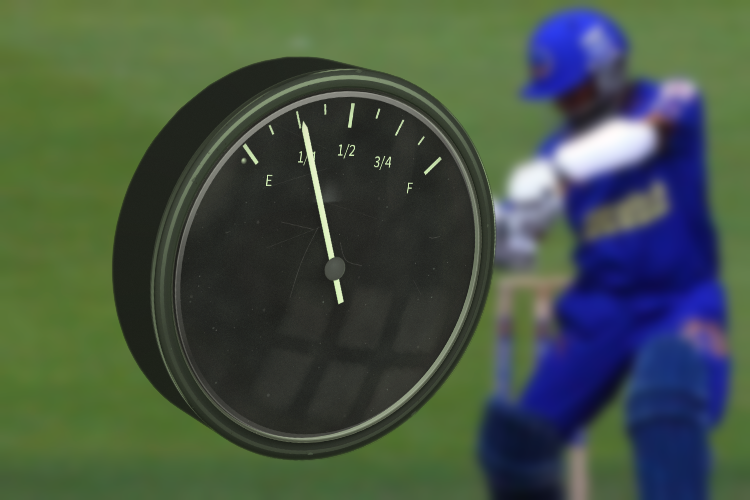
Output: 0.25
